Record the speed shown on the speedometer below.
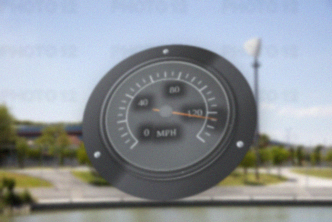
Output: 125 mph
